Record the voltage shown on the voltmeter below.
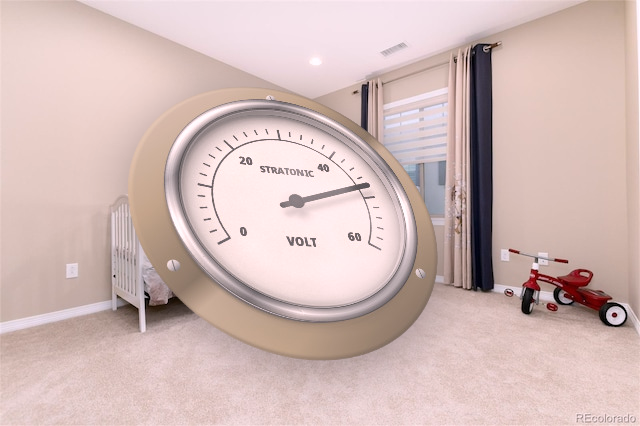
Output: 48 V
